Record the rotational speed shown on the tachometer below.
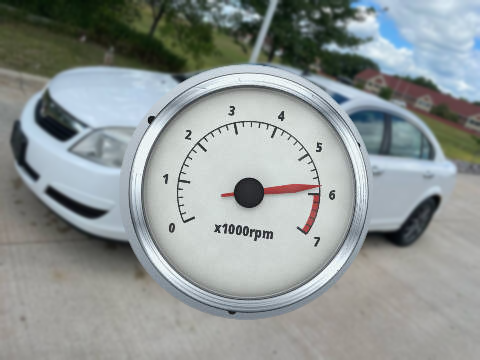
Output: 5800 rpm
